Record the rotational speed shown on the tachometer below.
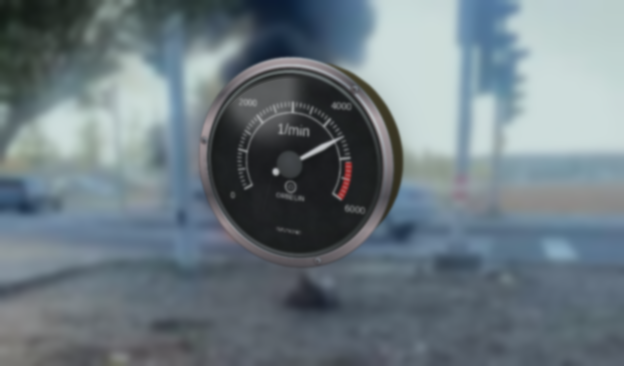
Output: 4500 rpm
